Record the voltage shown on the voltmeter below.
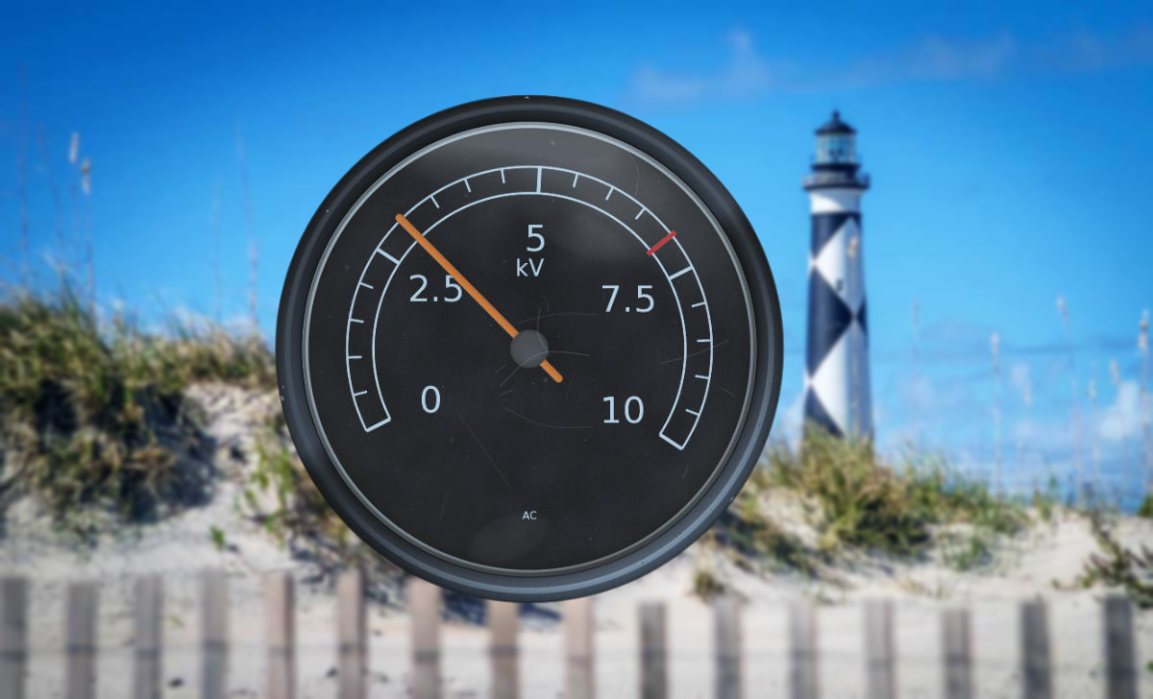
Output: 3 kV
